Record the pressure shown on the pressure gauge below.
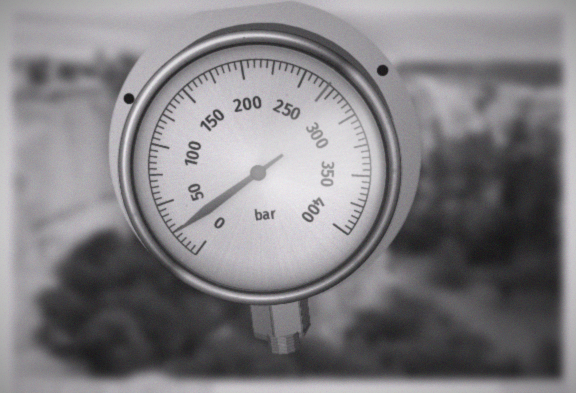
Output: 25 bar
